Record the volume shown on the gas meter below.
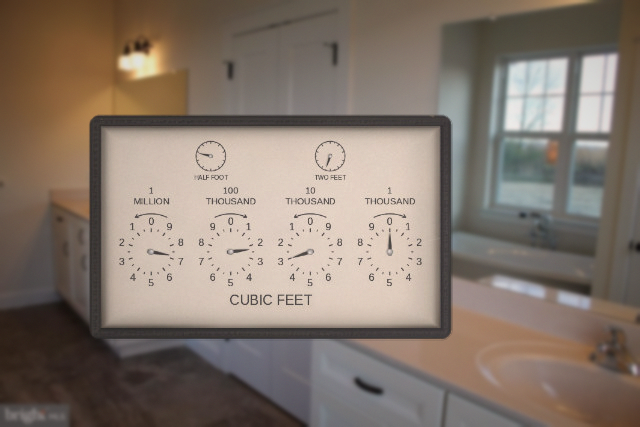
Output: 723000 ft³
